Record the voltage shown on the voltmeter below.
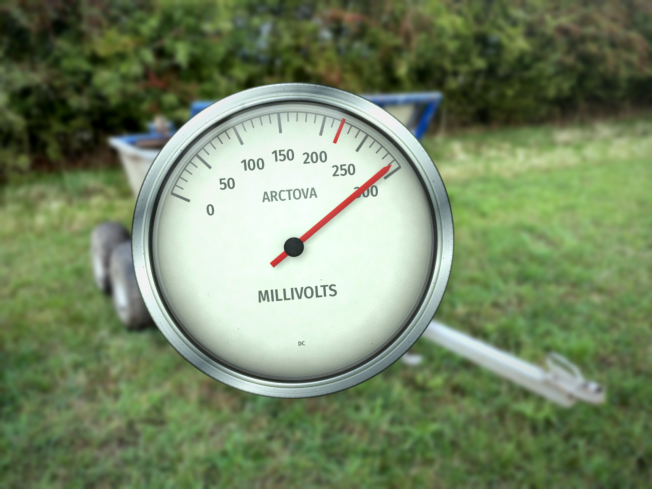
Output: 290 mV
